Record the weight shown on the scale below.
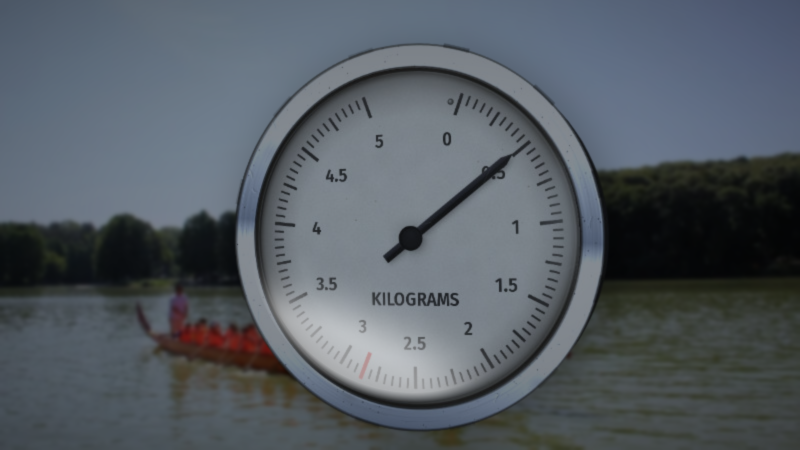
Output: 0.5 kg
